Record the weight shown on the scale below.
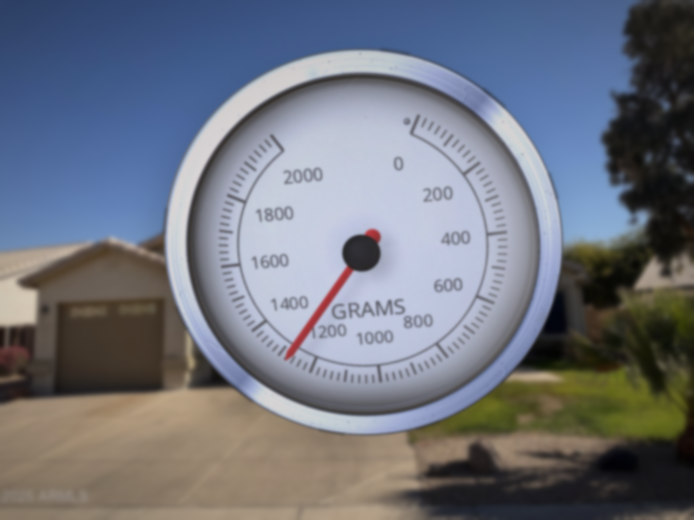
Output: 1280 g
